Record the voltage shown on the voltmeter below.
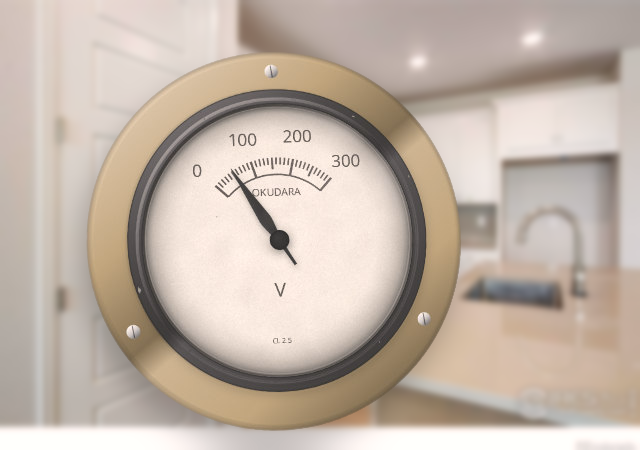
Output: 50 V
